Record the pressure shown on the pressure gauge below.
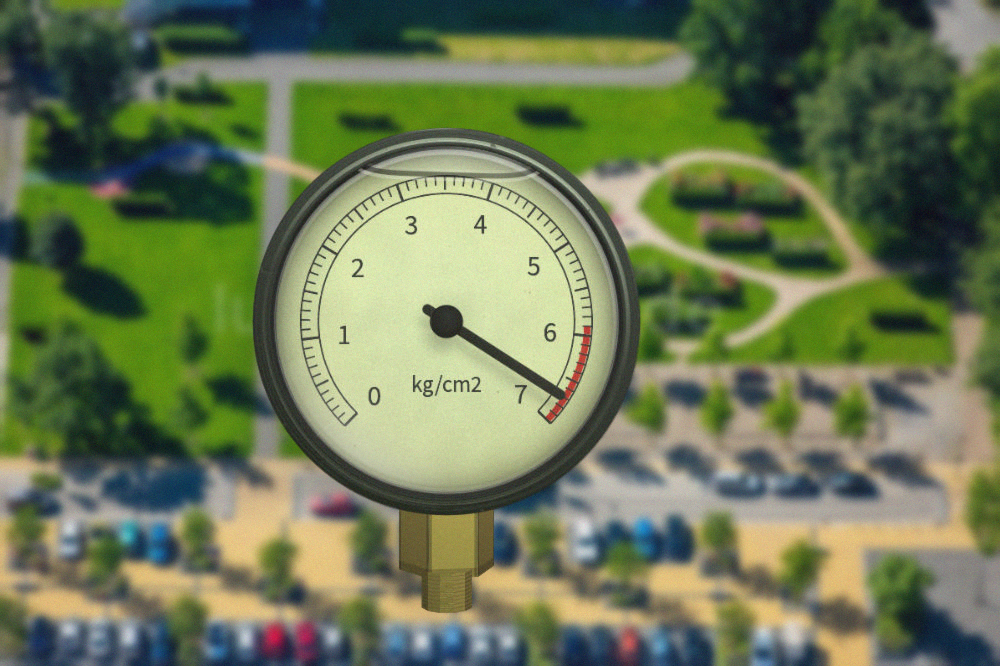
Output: 6.7 kg/cm²
